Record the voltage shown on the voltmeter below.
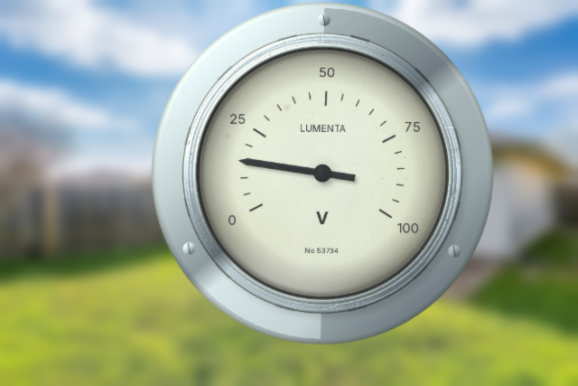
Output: 15 V
